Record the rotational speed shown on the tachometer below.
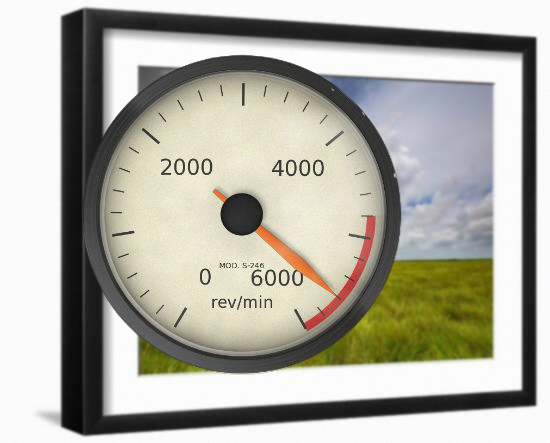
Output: 5600 rpm
